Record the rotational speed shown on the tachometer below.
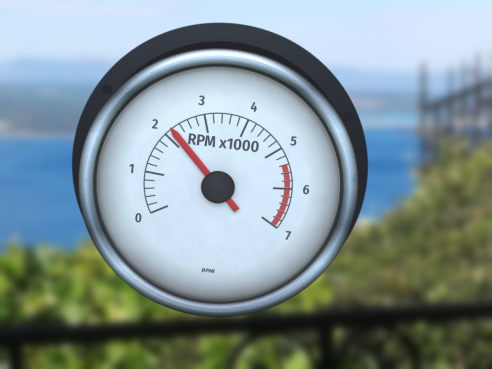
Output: 2200 rpm
